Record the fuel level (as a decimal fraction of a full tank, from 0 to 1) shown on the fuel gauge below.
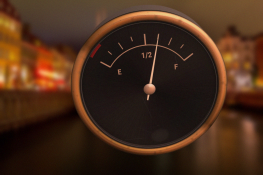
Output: 0.625
